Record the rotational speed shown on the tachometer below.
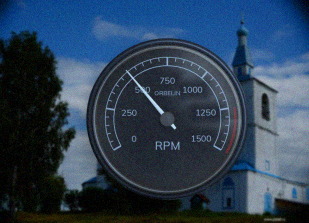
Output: 500 rpm
